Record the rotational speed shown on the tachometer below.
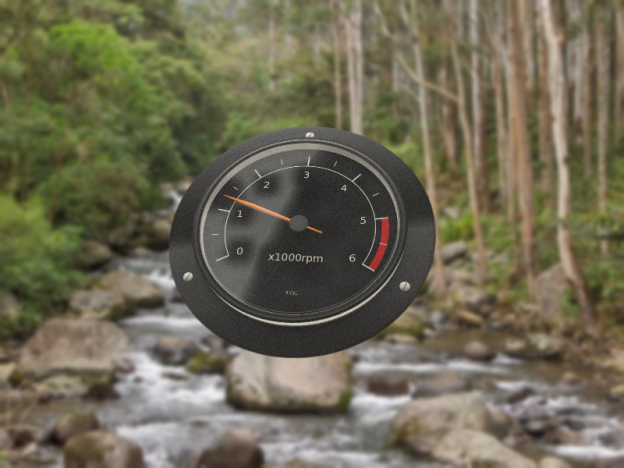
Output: 1250 rpm
